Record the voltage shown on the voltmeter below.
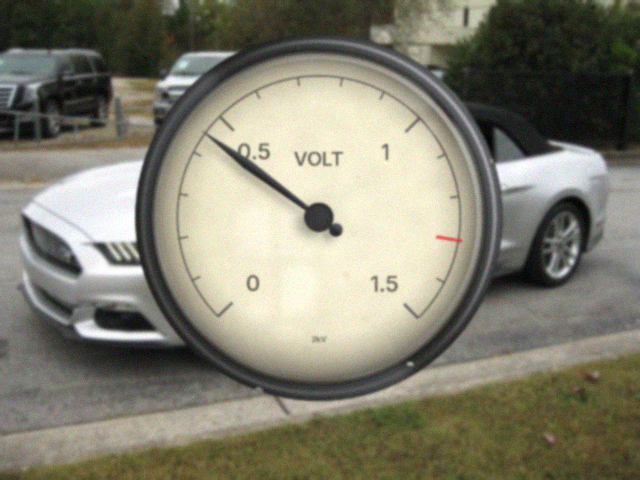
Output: 0.45 V
